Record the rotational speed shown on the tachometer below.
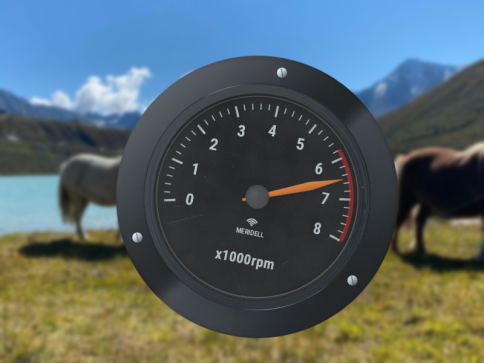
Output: 6500 rpm
